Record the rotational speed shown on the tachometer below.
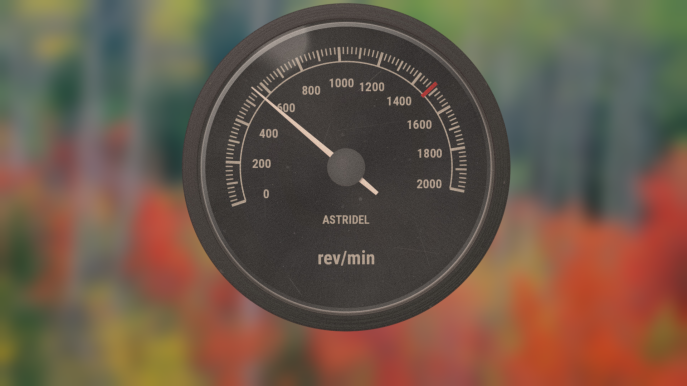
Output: 560 rpm
